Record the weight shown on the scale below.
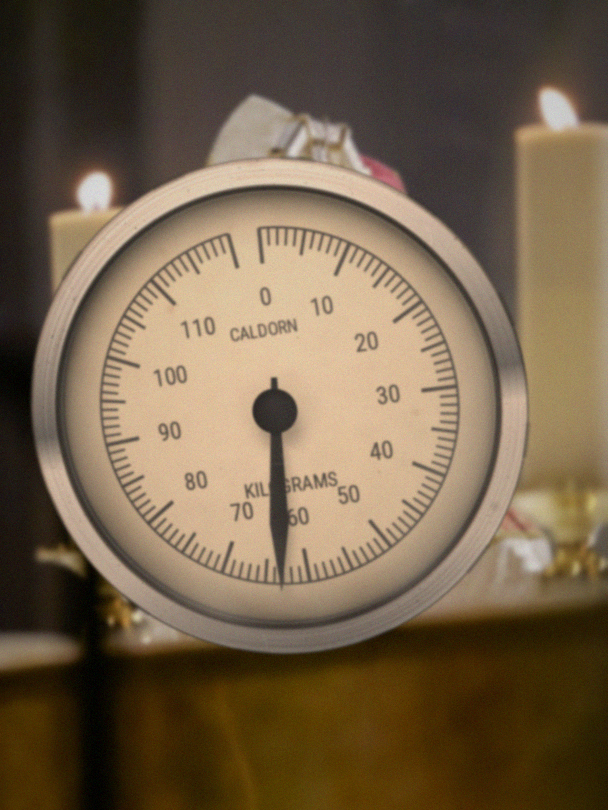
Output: 63 kg
